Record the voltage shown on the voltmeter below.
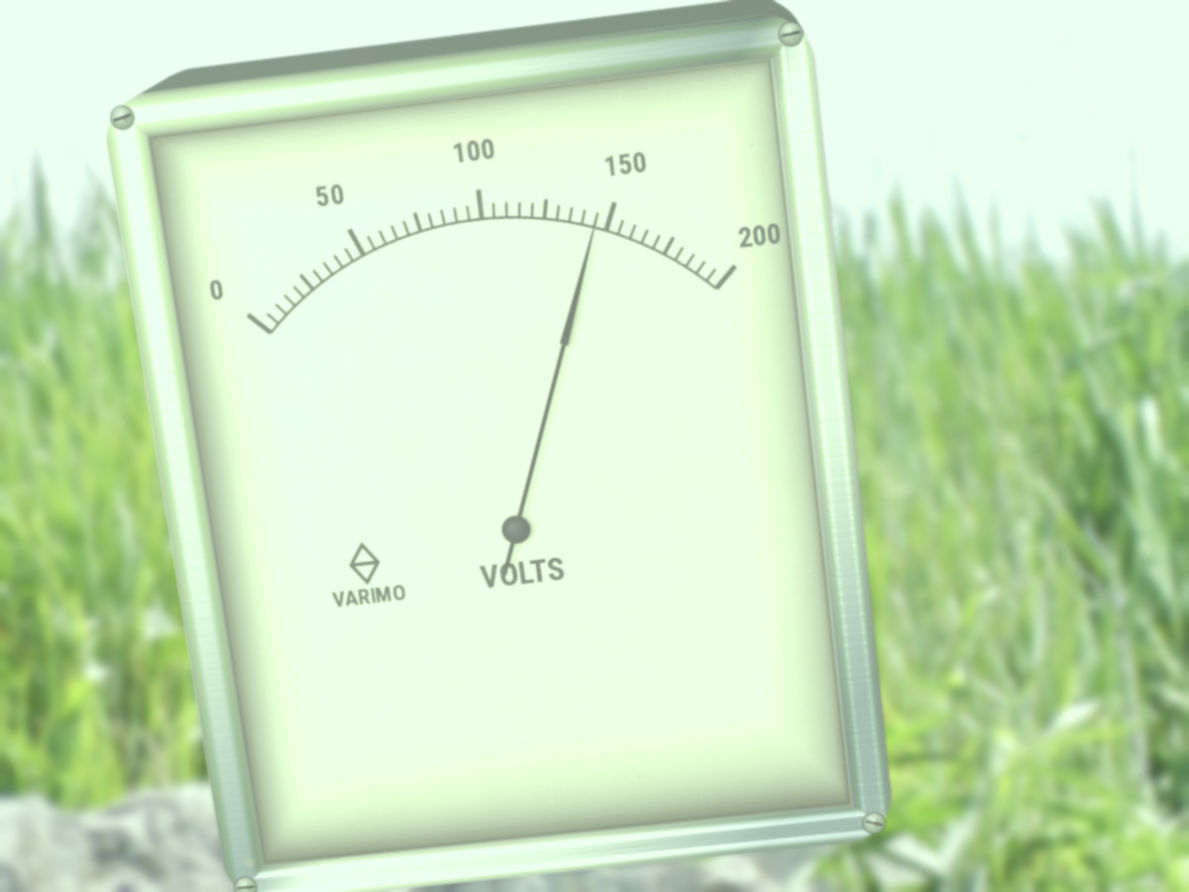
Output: 145 V
